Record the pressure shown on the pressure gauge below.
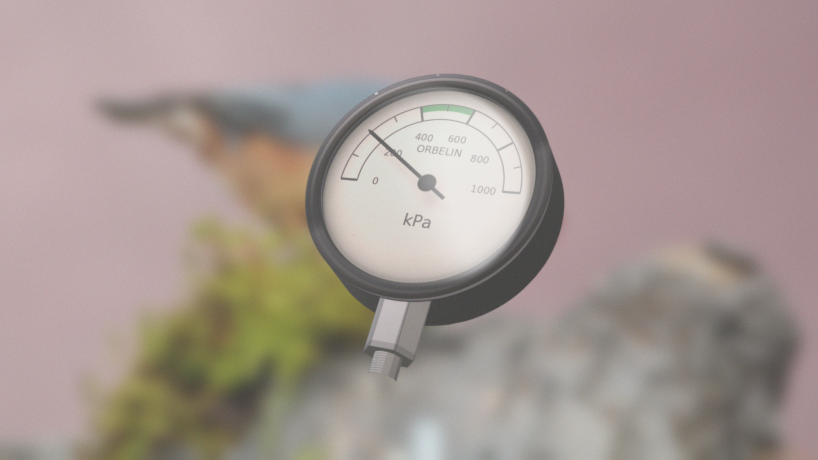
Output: 200 kPa
